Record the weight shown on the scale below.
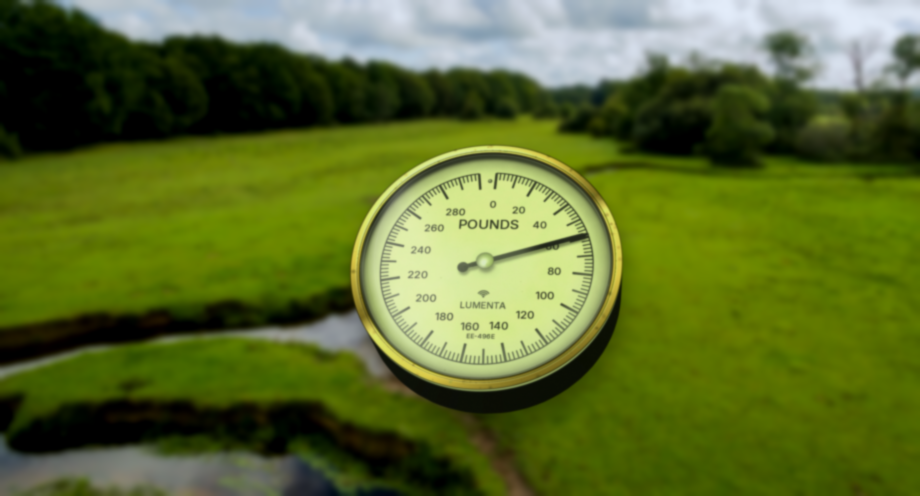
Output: 60 lb
